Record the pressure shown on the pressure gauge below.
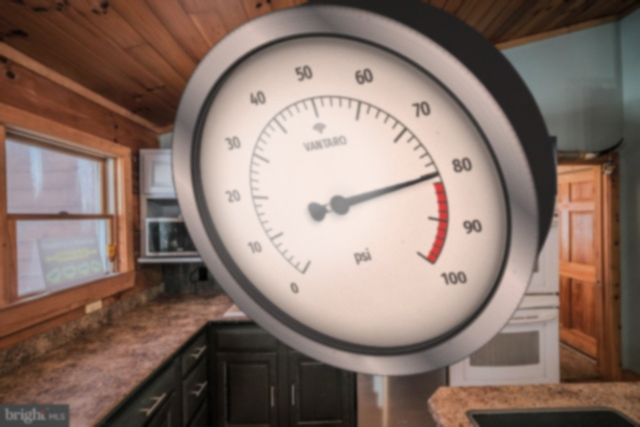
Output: 80 psi
